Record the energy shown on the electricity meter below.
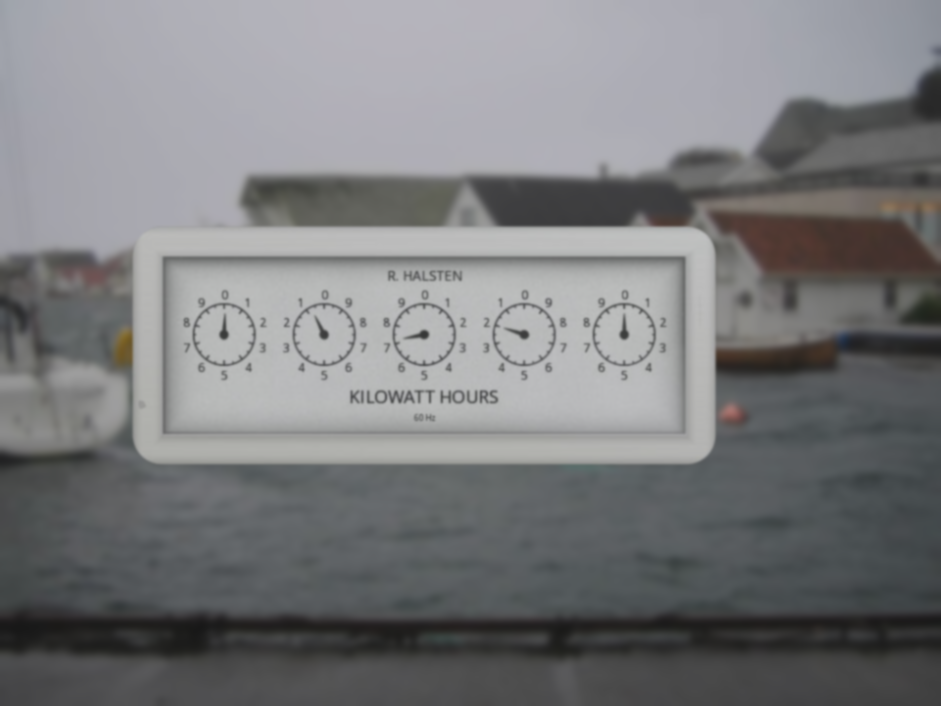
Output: 720 kWh
